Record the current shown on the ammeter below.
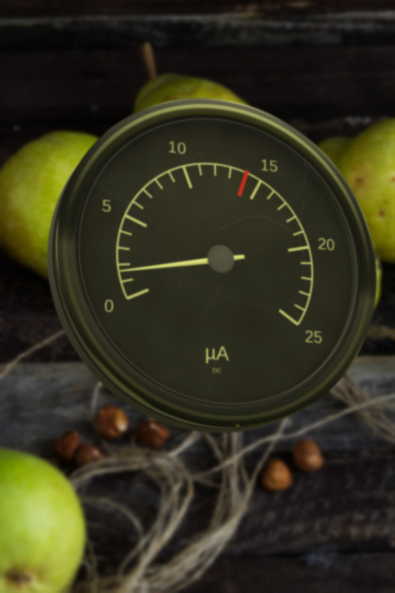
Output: 1.5 µA
